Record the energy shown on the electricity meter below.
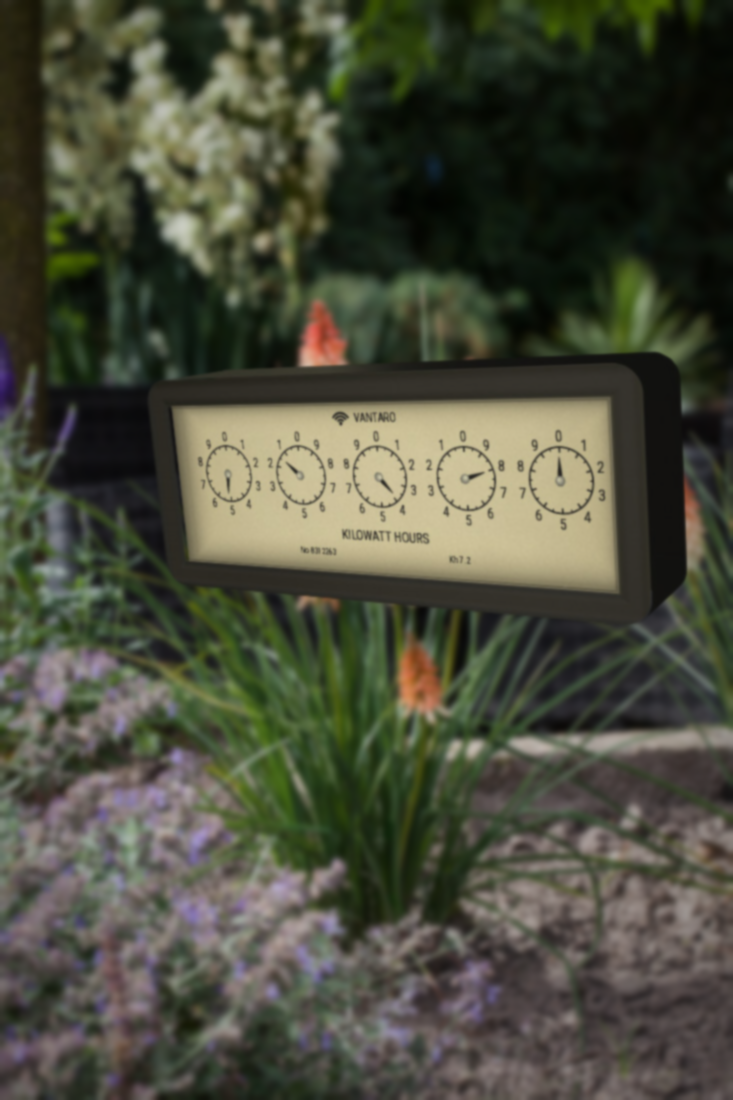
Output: 51380 kWh
